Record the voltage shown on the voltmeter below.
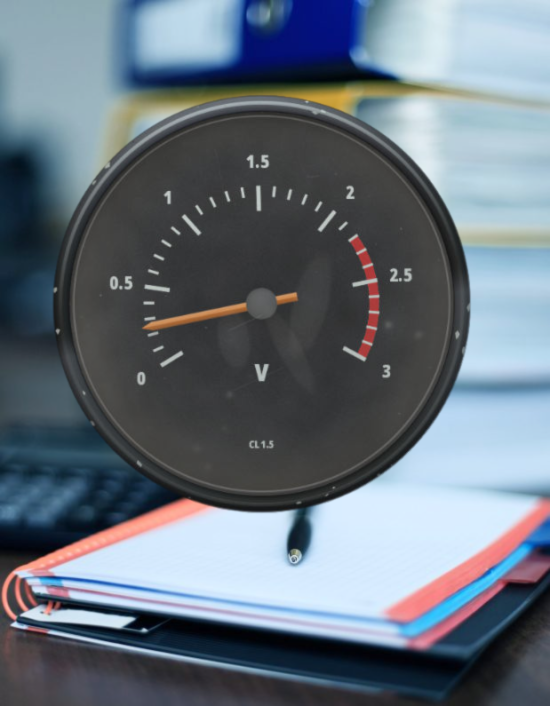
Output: 0.25 V
